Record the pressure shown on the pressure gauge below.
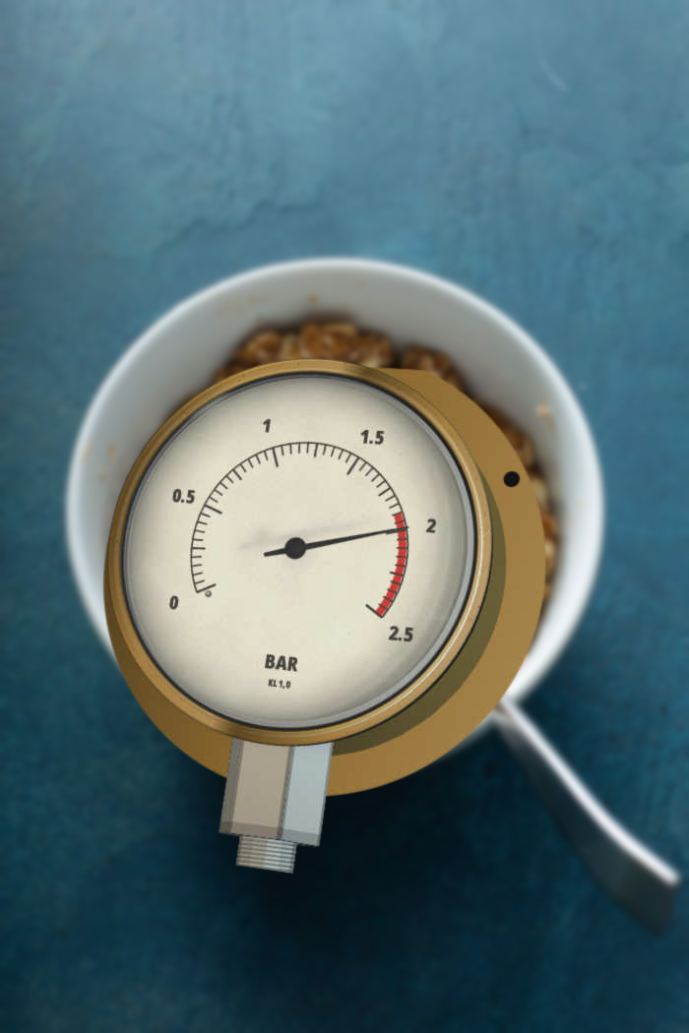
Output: 2 bar
